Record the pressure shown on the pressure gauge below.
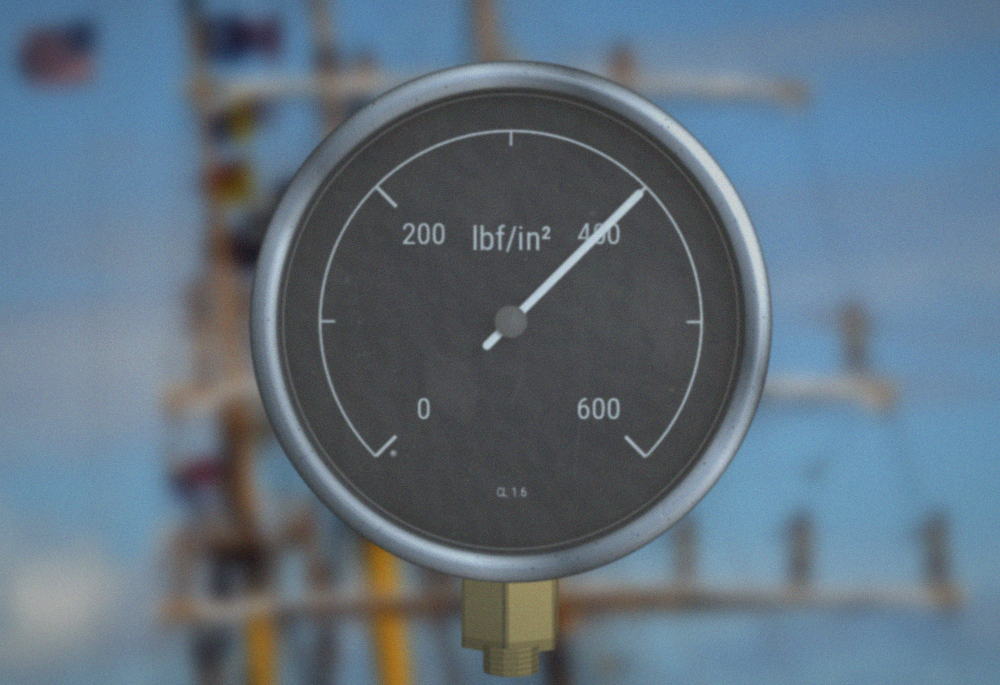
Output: 400 psi
